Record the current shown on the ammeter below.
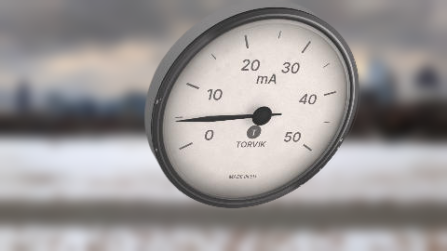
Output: 5 mA
